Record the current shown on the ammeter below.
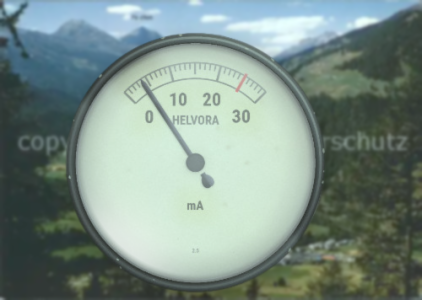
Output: 4 mA
